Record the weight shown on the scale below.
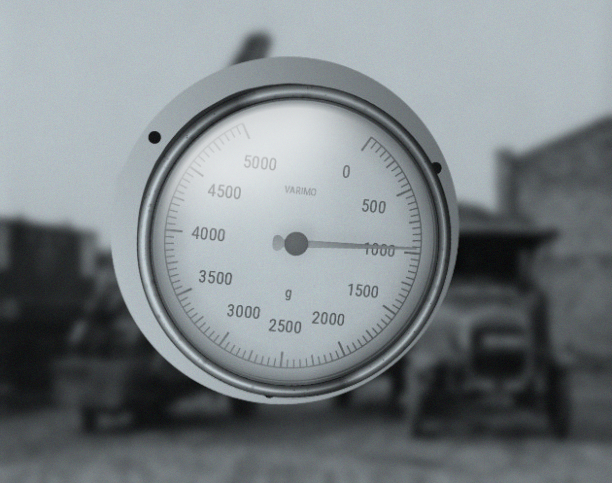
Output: 950 g
